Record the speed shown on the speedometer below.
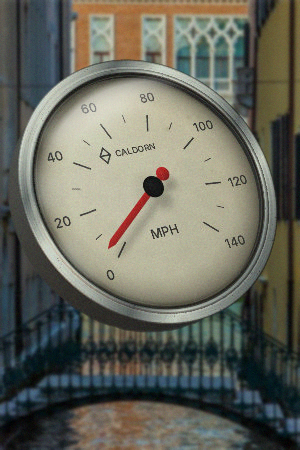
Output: 5 mph
